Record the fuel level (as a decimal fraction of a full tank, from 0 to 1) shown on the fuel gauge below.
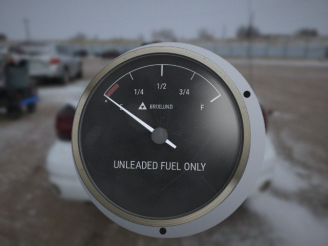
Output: 0
